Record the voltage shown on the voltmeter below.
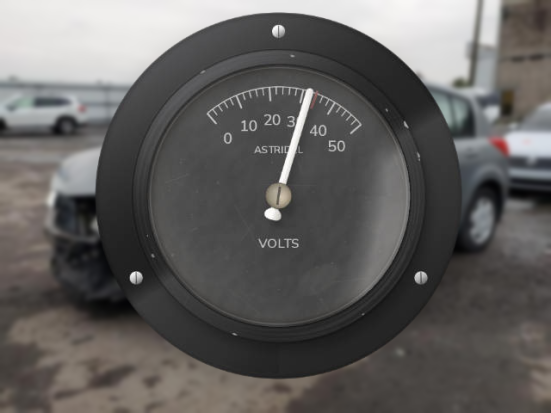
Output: 32 V
